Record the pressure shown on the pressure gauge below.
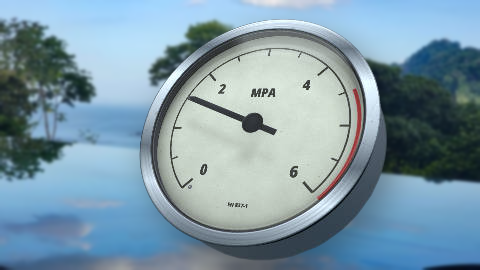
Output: 1.5 MPa
